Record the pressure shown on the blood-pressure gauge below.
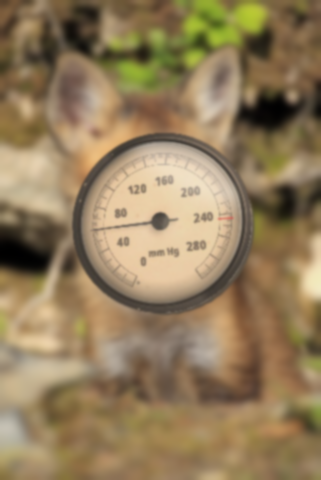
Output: 60 mmHg
